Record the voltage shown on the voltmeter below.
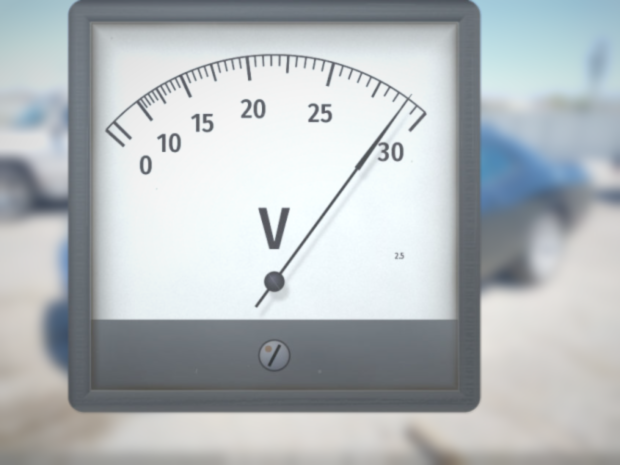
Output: 29 V
